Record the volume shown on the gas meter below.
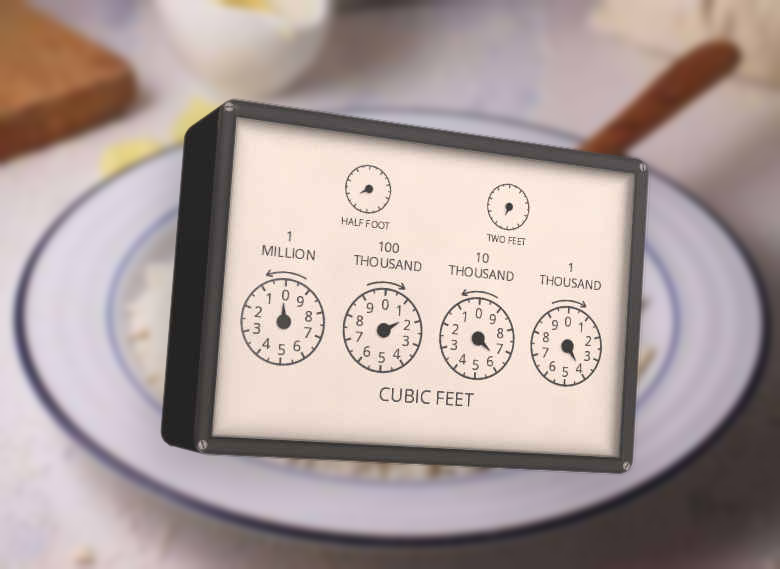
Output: 16400 ft³
